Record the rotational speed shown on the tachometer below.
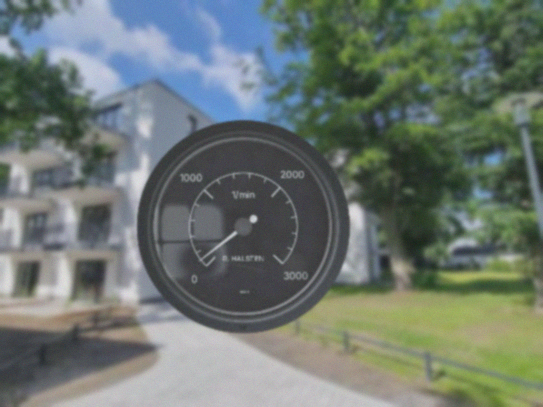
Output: 100 rpm
